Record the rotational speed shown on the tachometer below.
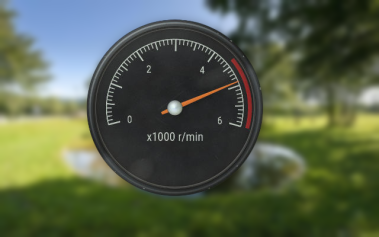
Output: 4900 rpm
